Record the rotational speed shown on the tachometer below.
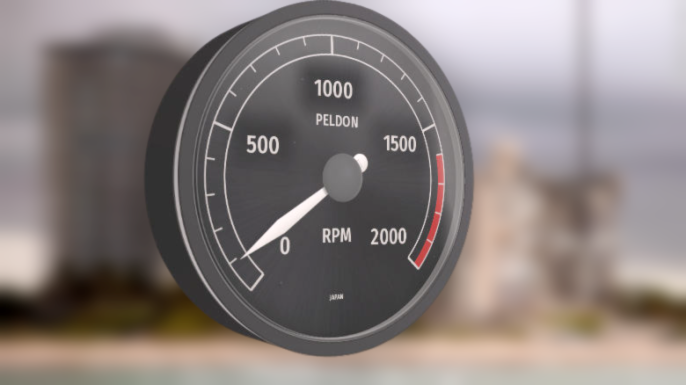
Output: 100 rpm
